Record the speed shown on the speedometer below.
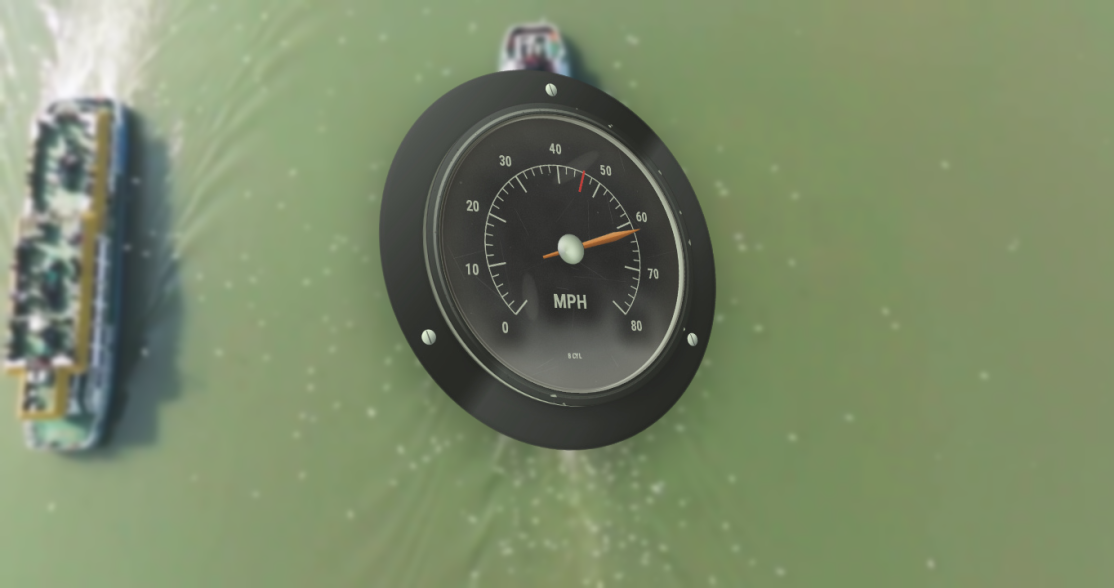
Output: 62 mph
